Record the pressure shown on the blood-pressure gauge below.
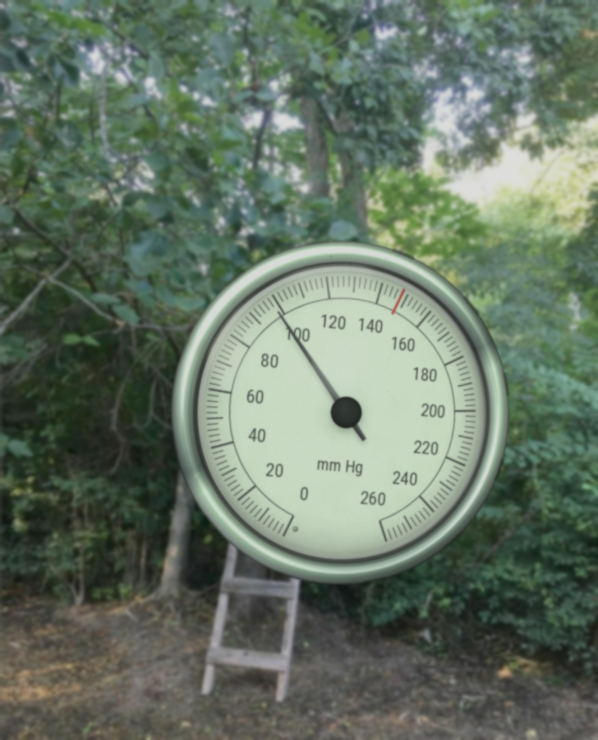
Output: 98 mmHg
